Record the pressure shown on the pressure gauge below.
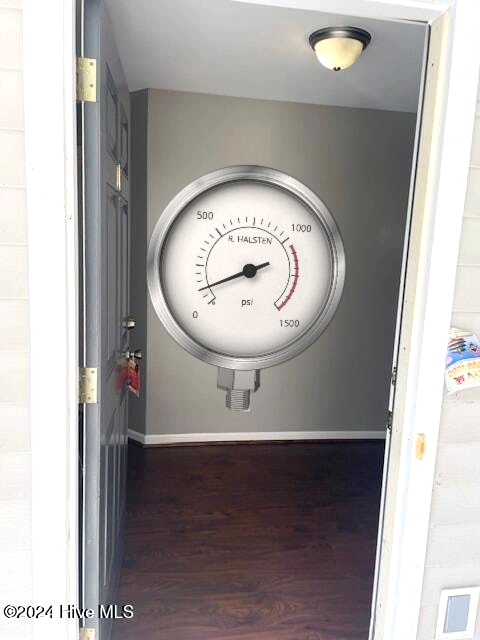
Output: 100 psi
